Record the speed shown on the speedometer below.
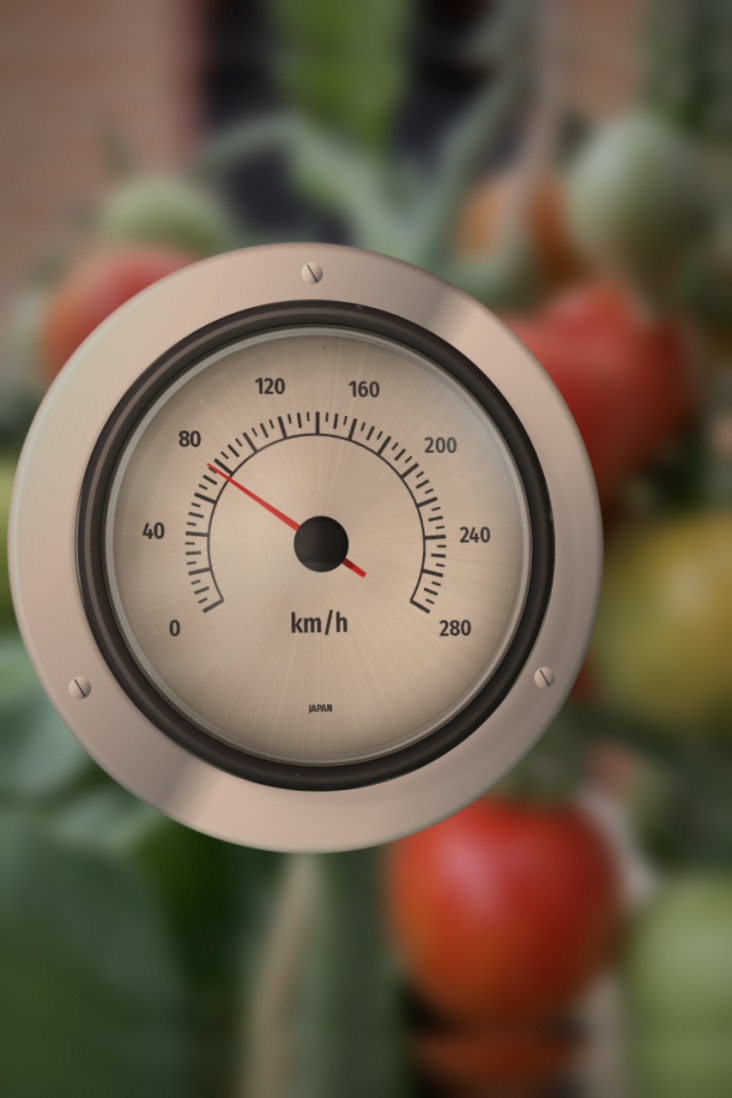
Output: 75 km/h
